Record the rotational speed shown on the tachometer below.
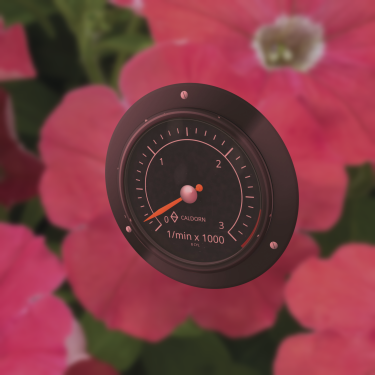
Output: 150 rpm
